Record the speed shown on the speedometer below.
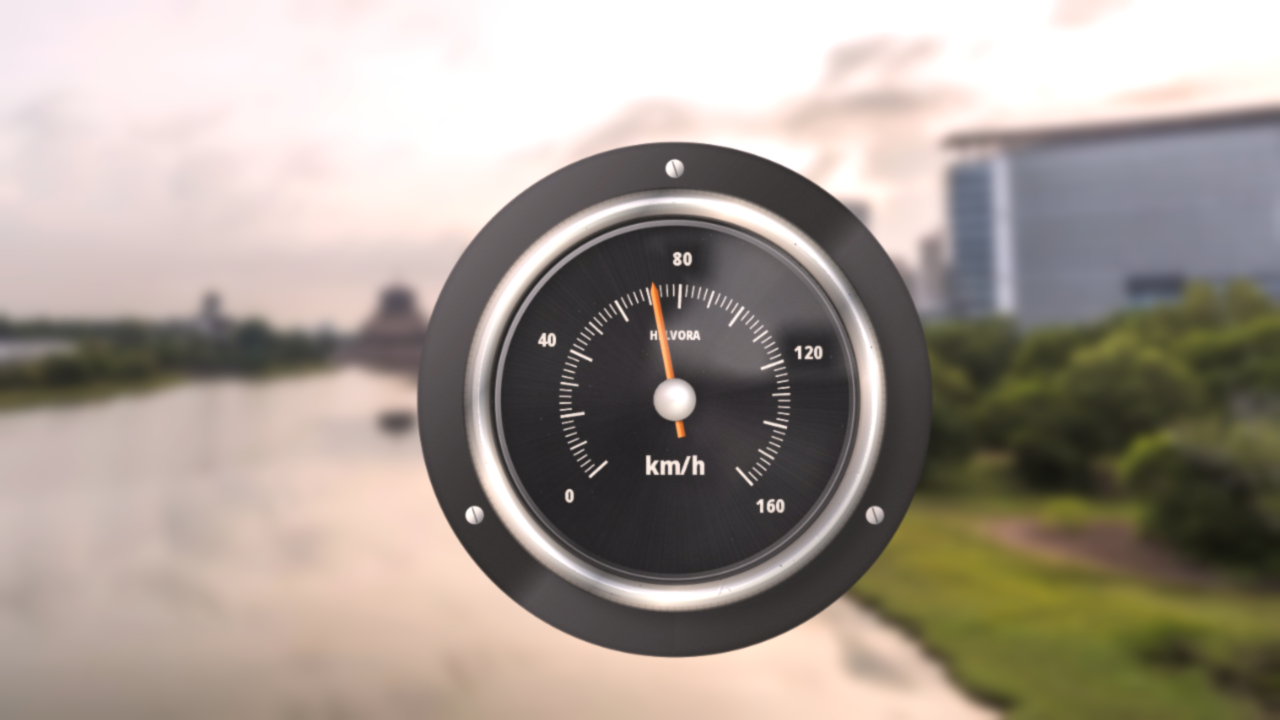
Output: 72 km/h
